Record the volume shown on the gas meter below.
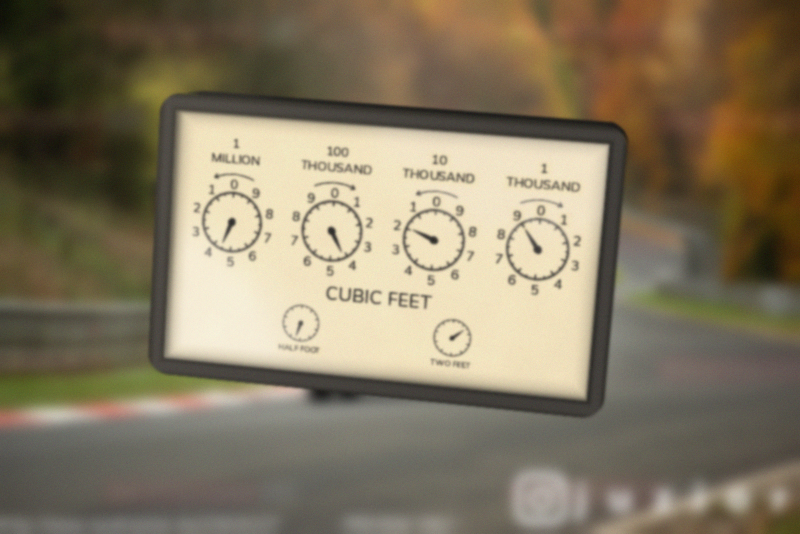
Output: 441900 ft³
